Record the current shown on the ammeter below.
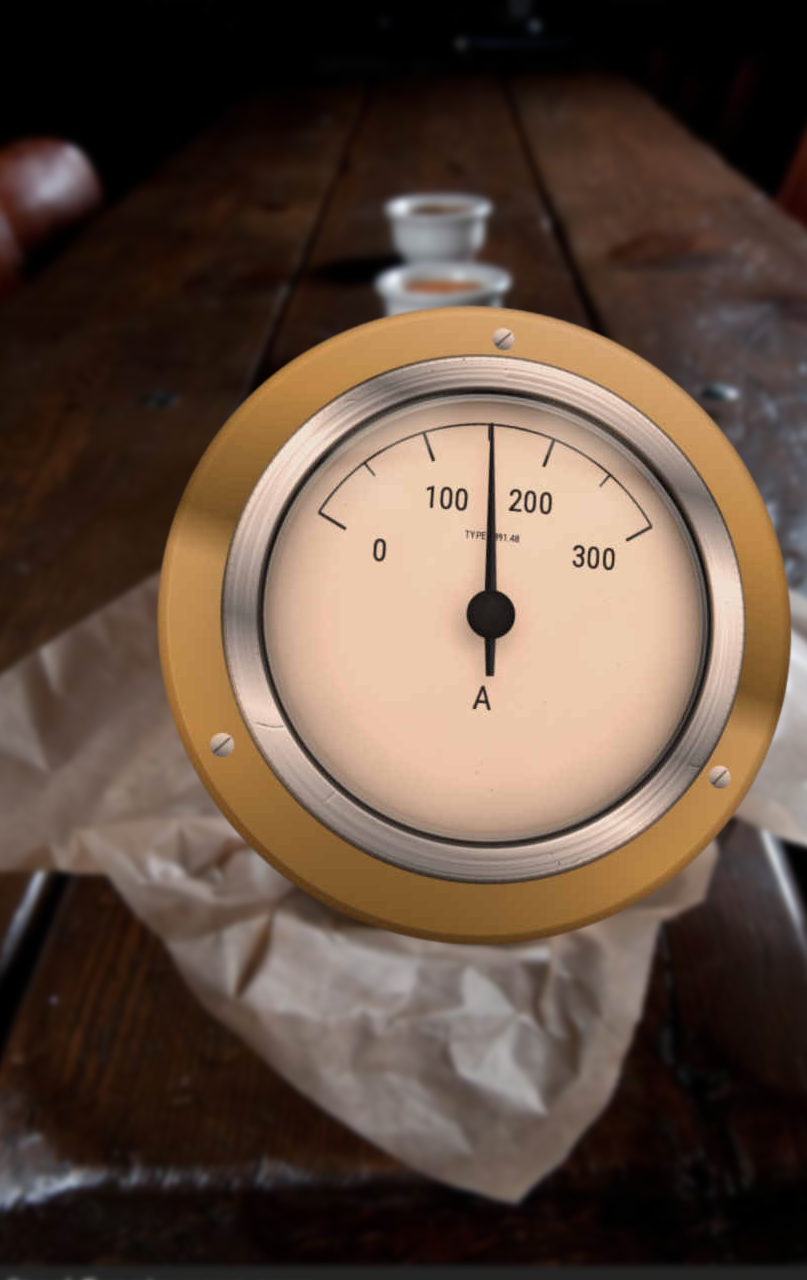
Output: 150 A
